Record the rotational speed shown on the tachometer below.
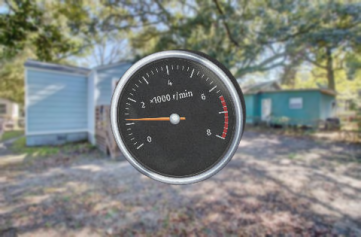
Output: 1200 rpm
